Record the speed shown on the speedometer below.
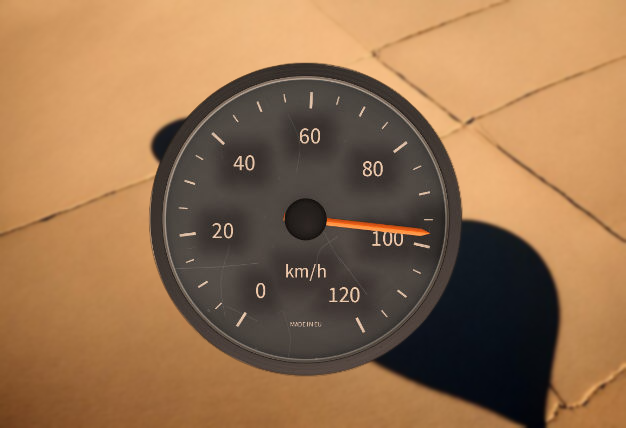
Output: 97.5 km/h
